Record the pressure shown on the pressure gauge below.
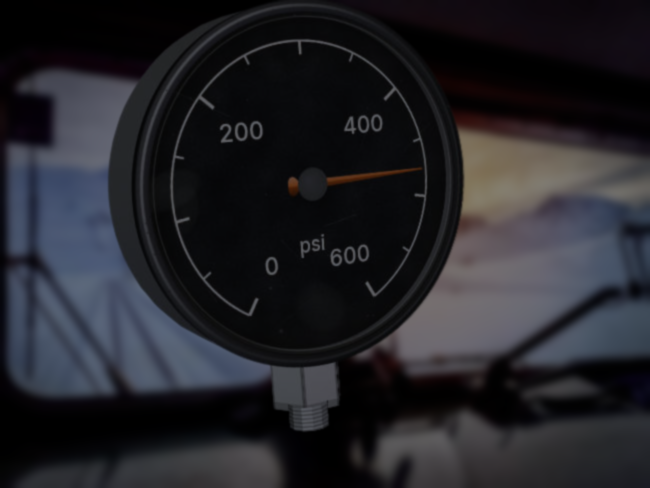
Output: 475 psi
